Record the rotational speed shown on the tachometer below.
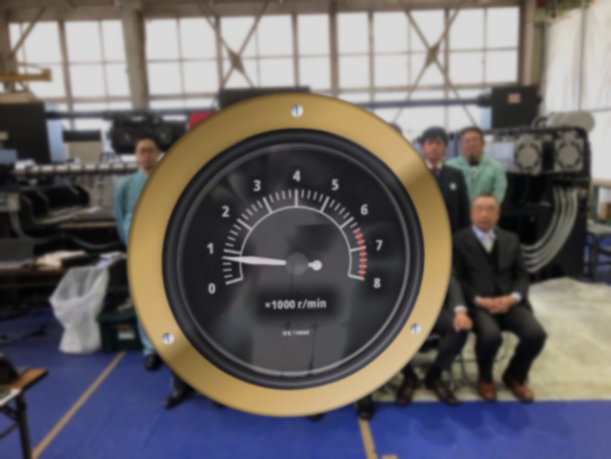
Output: 800 rpm
